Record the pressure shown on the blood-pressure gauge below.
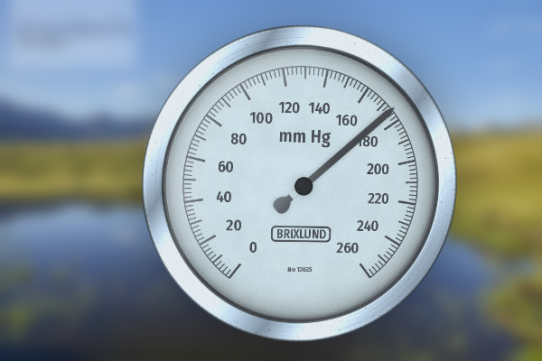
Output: 174 mmHg
